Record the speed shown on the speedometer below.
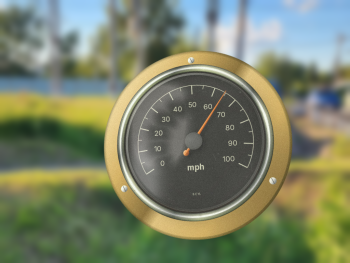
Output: 65 mph
